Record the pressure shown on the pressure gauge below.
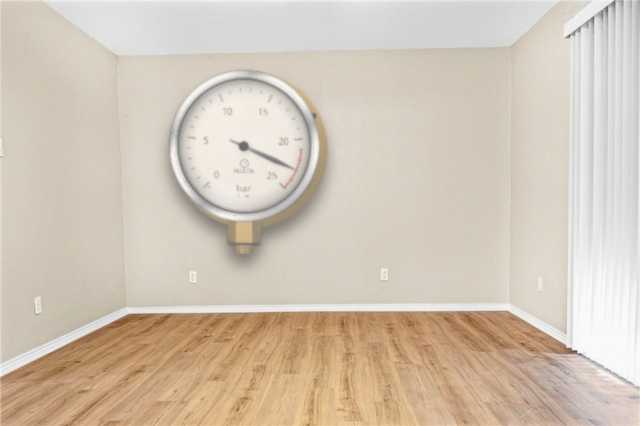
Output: 23 bar
